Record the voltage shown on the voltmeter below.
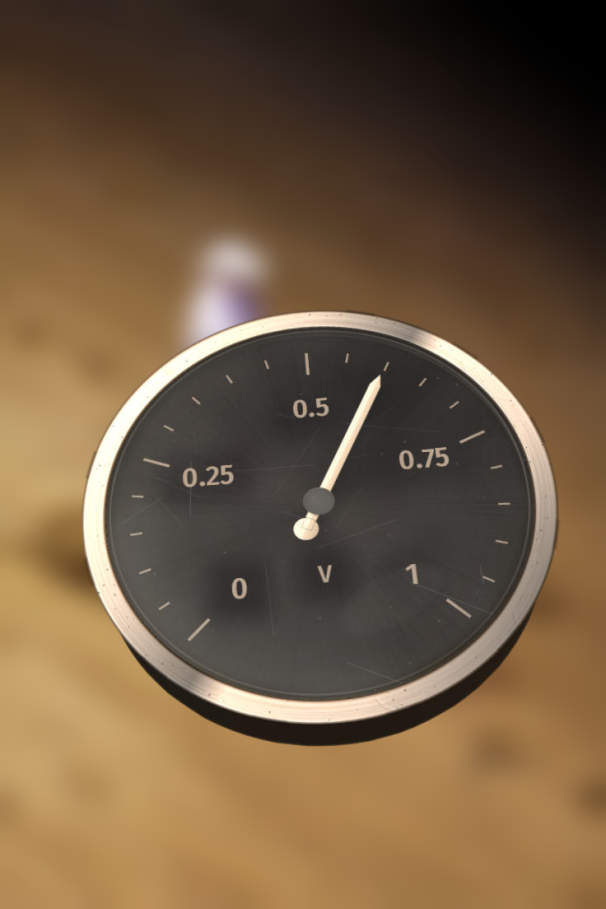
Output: 0.6 V
